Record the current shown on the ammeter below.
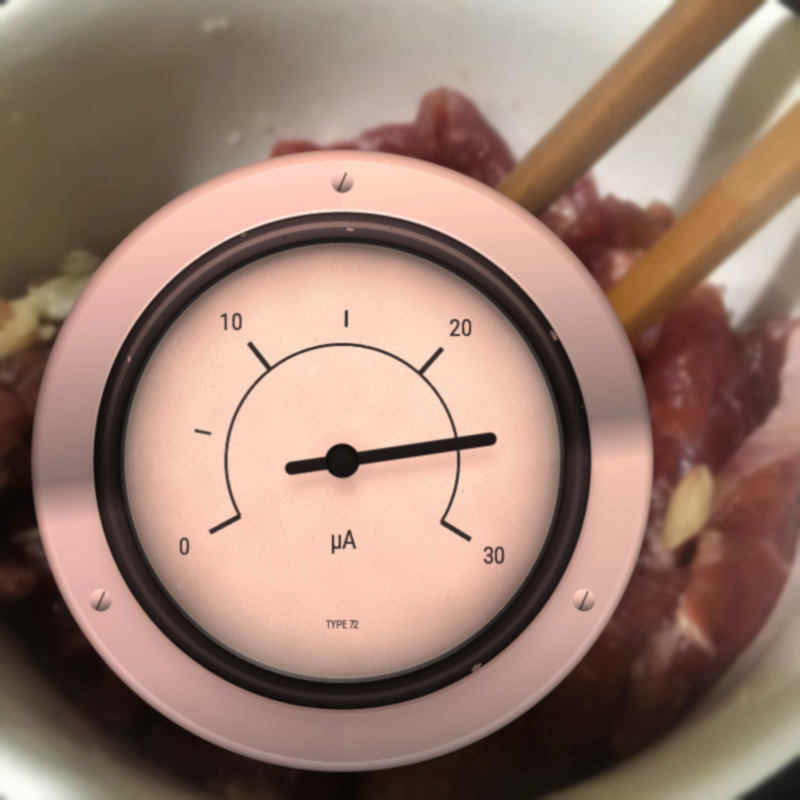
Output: 25 µA
